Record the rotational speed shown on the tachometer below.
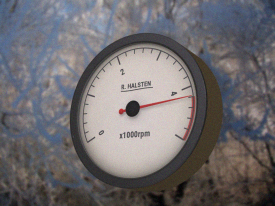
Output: 4200 rpm
